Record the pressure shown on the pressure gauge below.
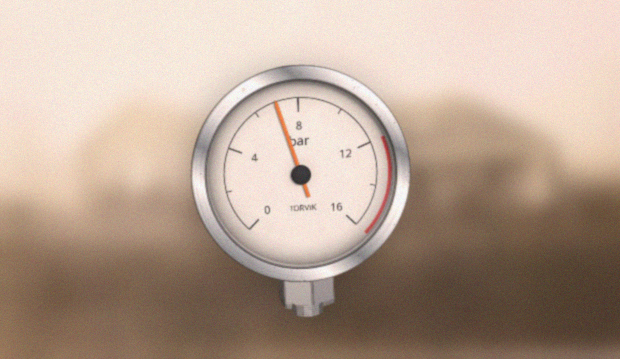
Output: 7 bar
